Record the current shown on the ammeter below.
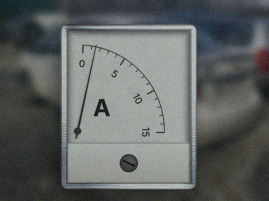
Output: 1.5 A
